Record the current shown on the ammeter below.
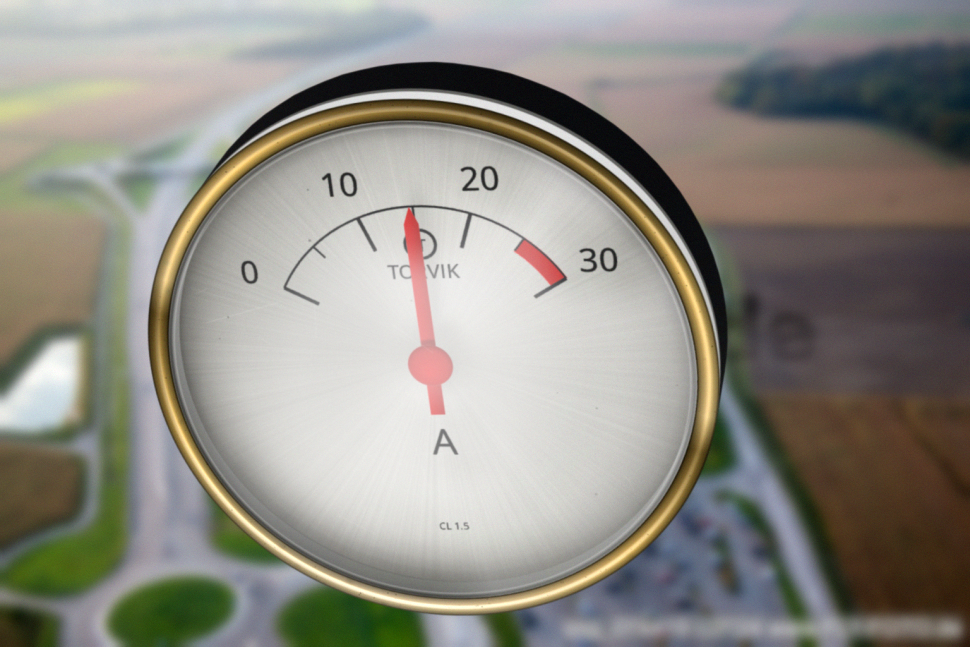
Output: 15 A
